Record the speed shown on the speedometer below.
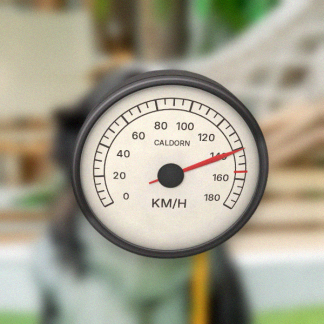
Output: 140 km/h
